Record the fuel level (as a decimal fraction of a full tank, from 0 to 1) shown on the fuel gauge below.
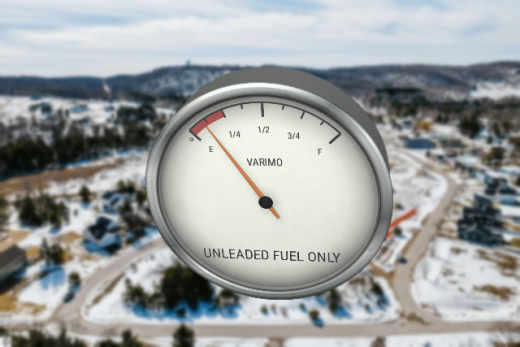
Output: 0.125
